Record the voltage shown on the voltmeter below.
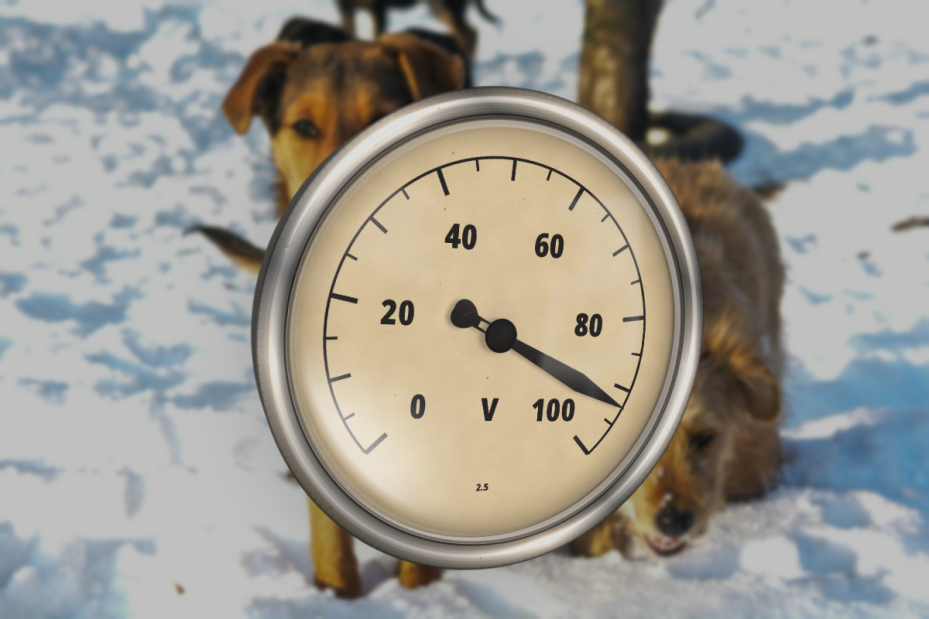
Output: 92.5 V
